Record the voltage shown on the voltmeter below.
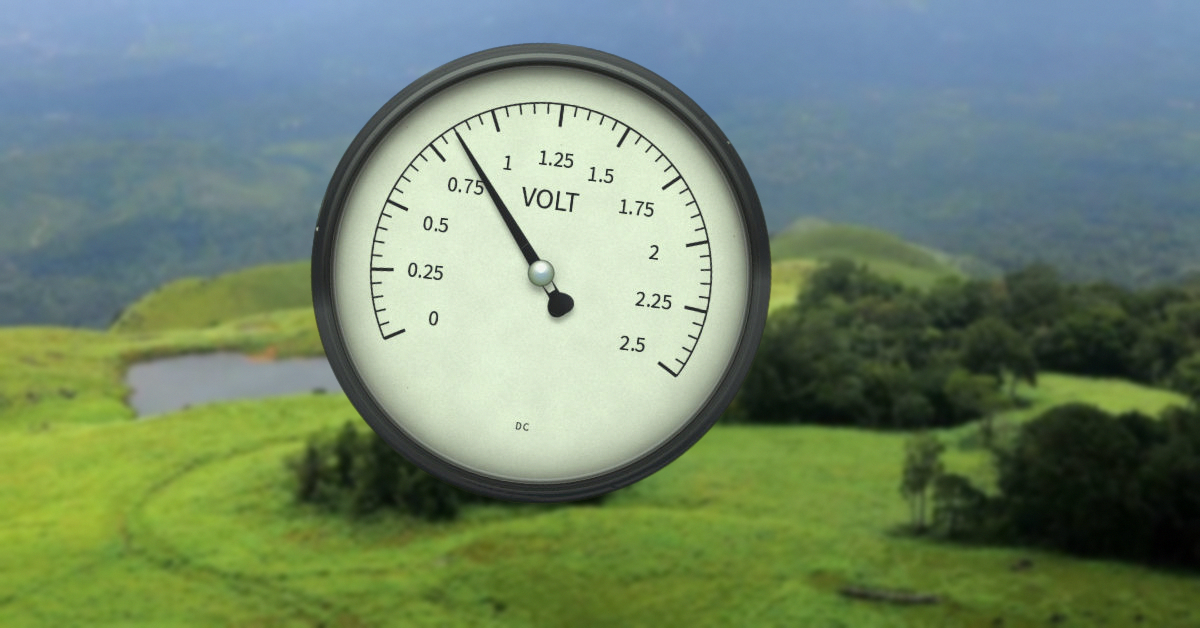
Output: 0.85 V
